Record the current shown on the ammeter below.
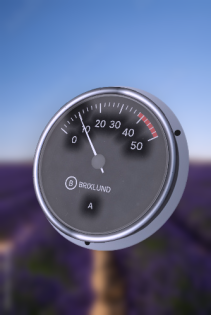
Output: 10 A
